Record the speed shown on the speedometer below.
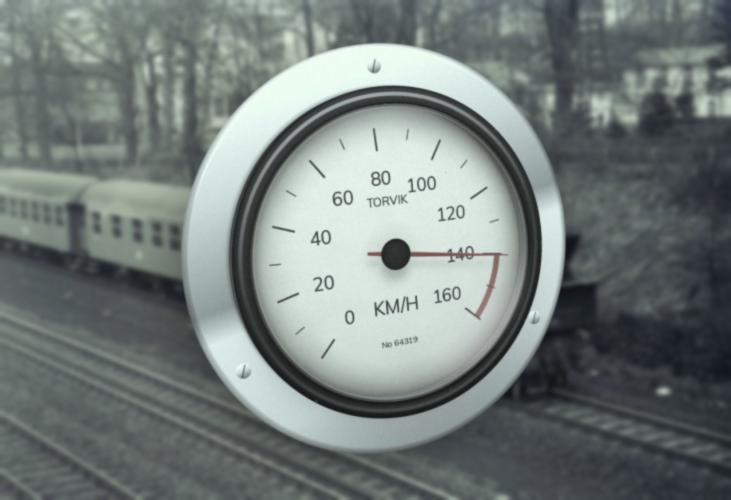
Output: 140 km/h
